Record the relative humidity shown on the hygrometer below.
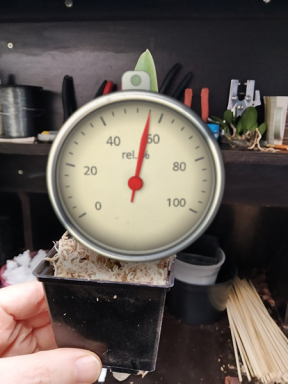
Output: 56 %
